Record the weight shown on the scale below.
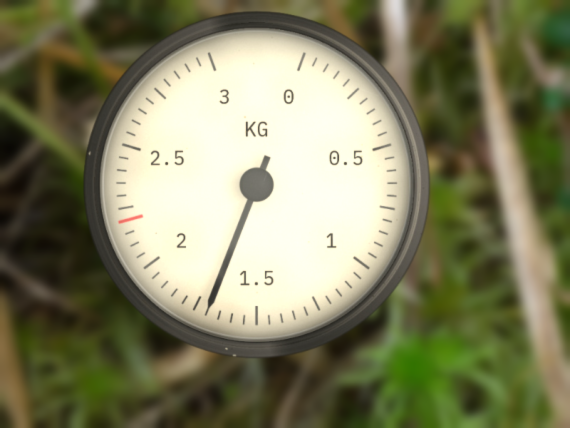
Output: 1.7 kg
